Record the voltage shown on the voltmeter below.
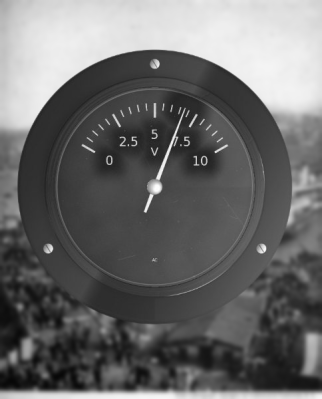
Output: 6.75 V
